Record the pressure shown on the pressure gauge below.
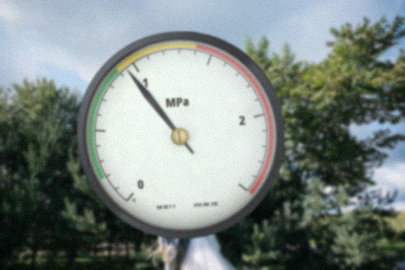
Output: 0.95 MPa
